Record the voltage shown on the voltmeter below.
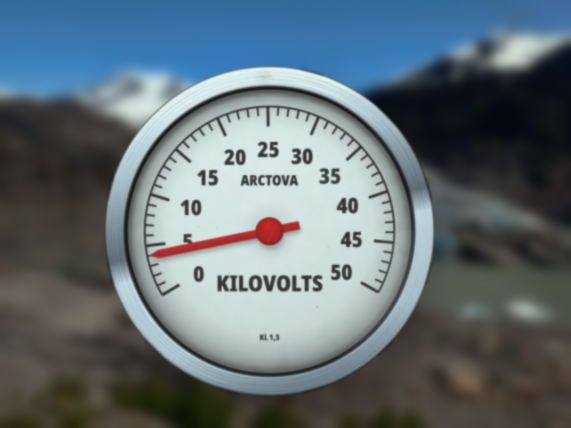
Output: 4 kV
